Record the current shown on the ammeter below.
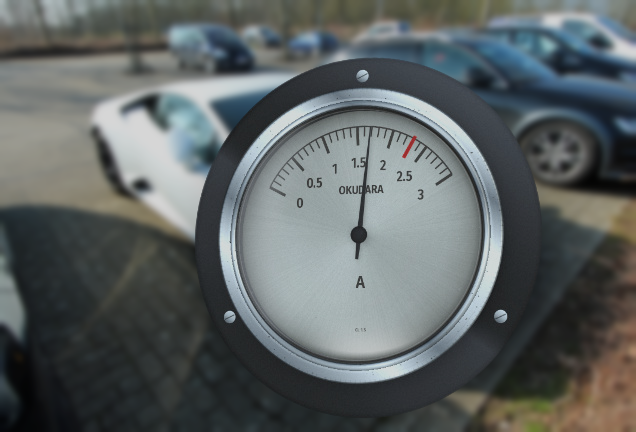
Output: 1.7 A
